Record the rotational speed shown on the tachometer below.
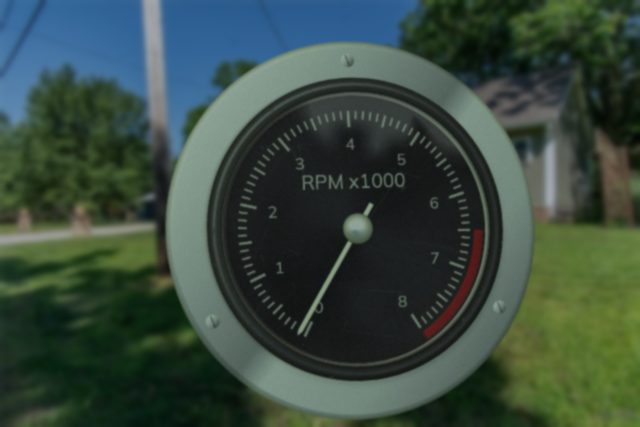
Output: 100 rpm
